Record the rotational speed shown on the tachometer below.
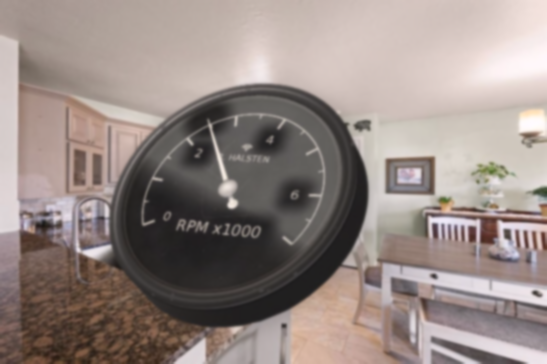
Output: 2500 rpm
